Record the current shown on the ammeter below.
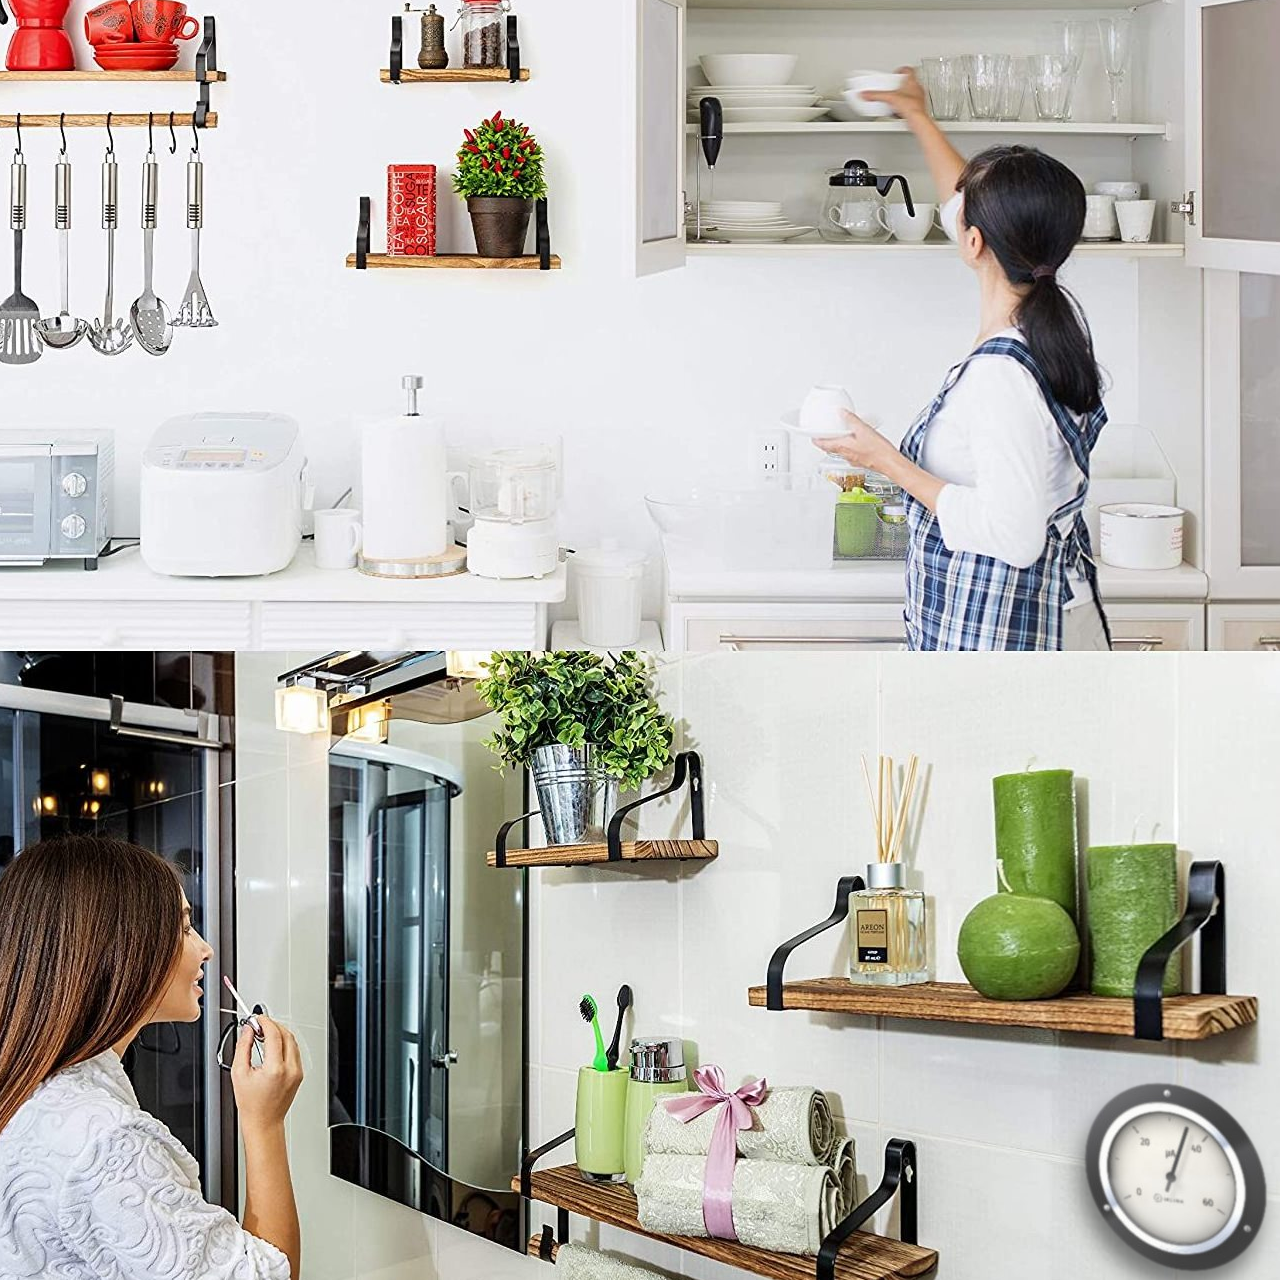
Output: 35 µA
